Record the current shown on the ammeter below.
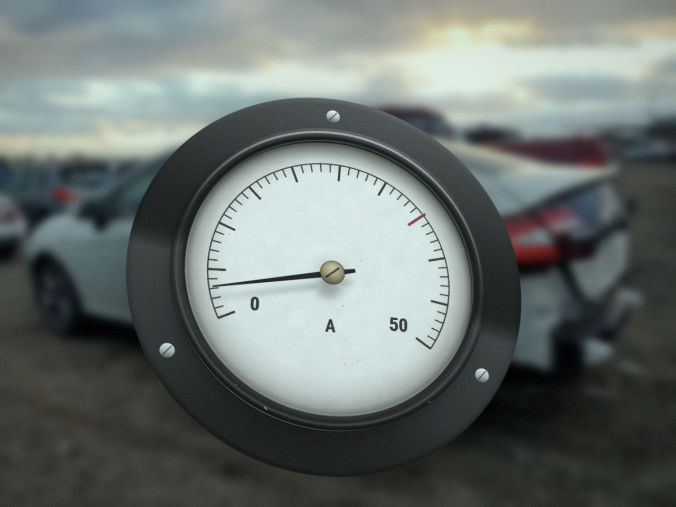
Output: 3 A
